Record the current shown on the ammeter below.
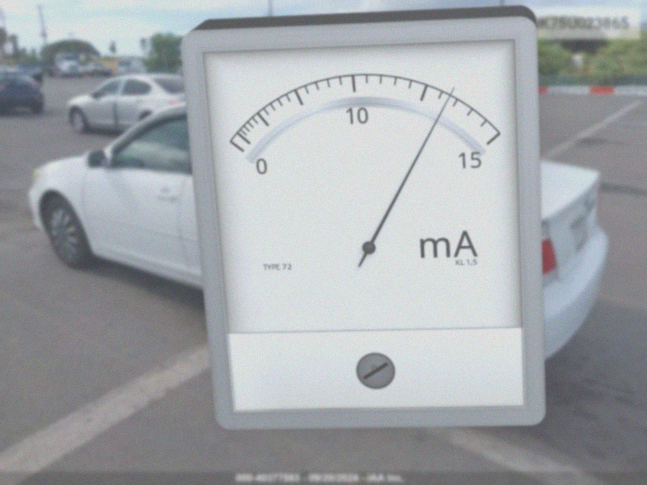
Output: 13.25 mA
